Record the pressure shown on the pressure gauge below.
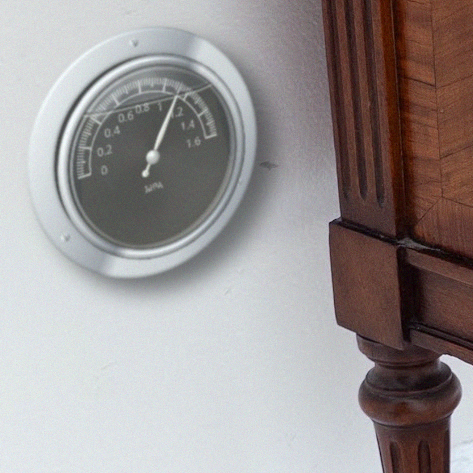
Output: 1.1 MPa
